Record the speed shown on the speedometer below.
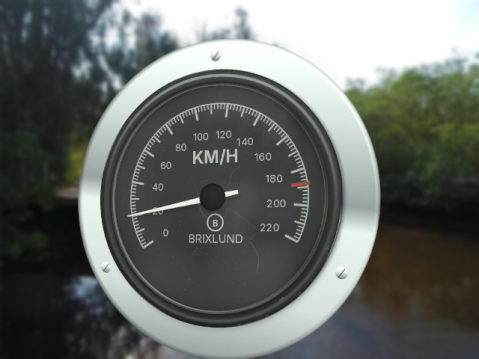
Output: 20 km/h
